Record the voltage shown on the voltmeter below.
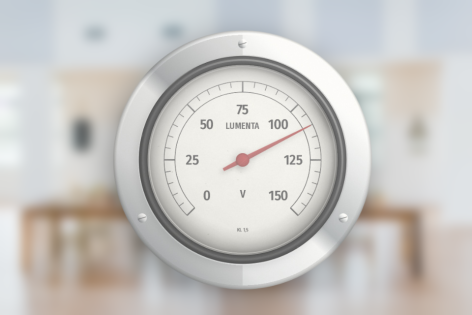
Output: 110 V
